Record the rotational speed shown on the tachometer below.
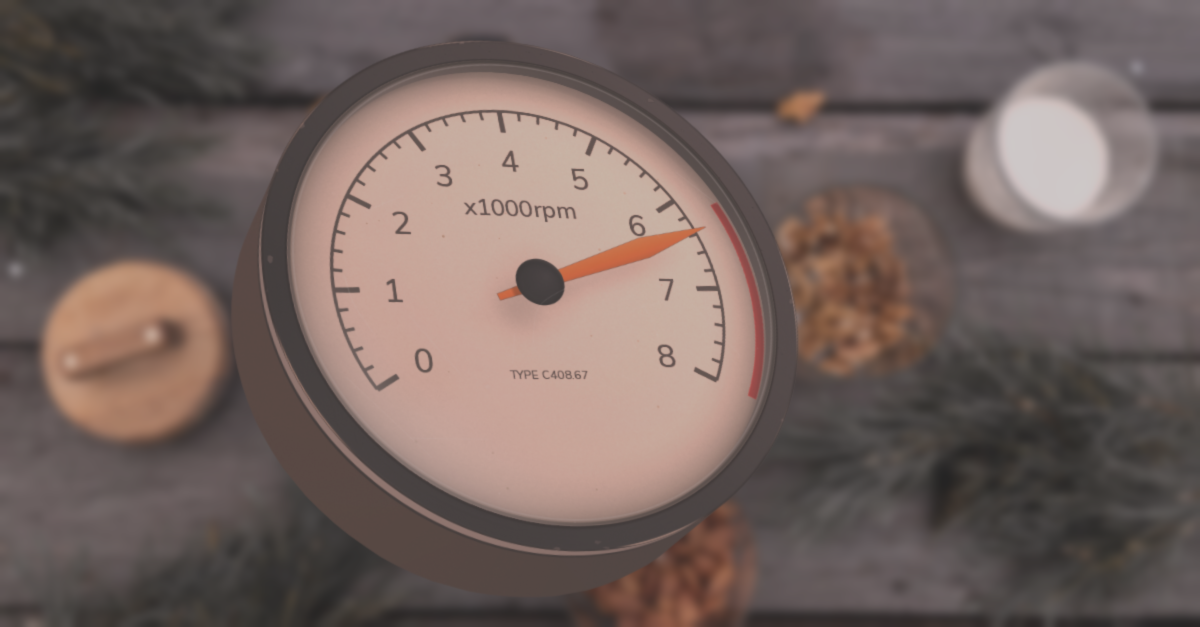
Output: 6400 rpm
